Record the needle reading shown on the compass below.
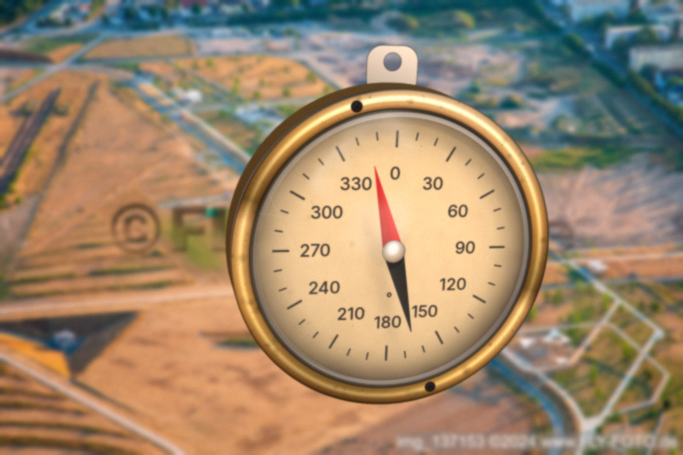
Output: 345 °
